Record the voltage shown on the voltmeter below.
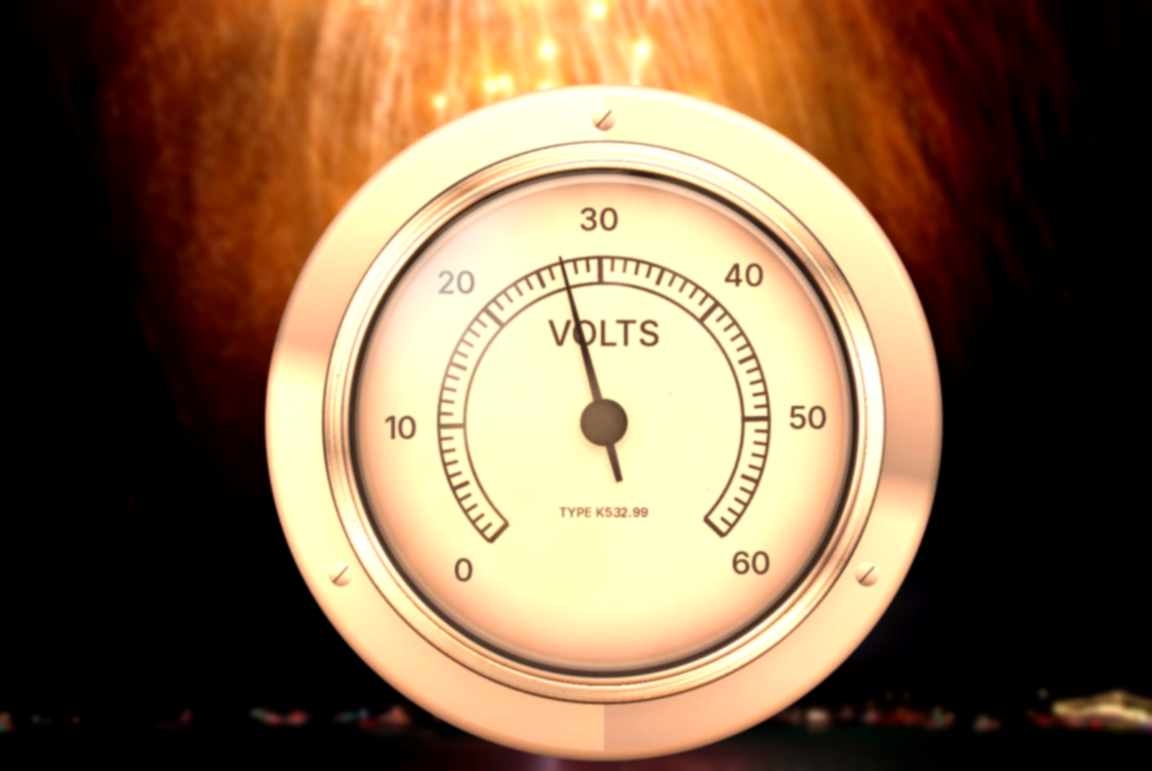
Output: 27 V
